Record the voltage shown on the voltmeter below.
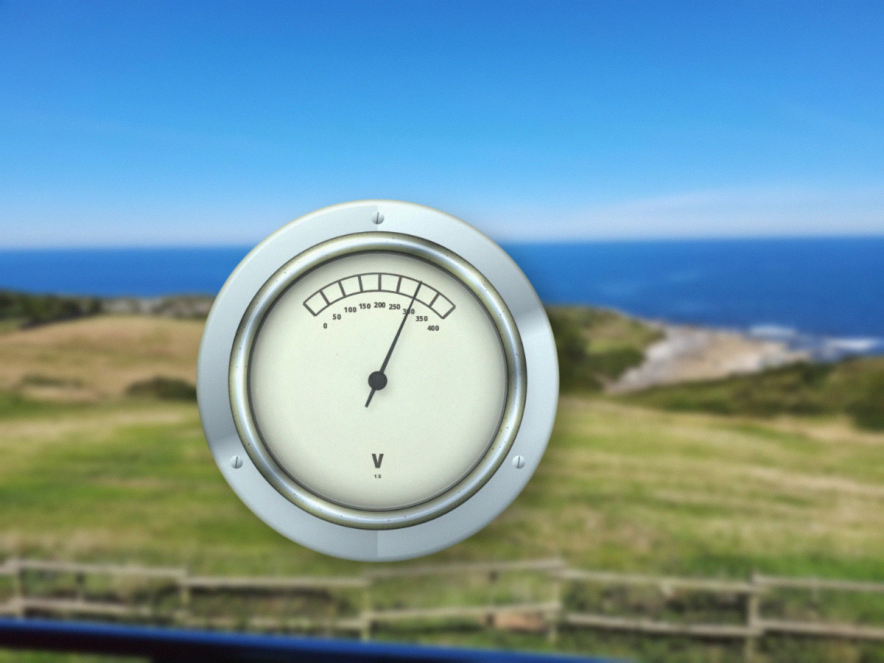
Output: 300 V
